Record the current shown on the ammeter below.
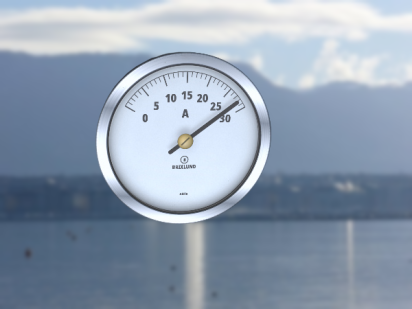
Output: 28 A
